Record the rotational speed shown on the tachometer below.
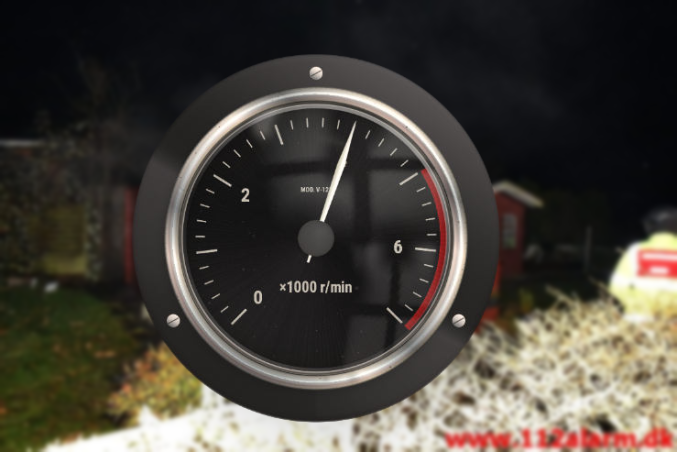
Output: 4000 rpm
